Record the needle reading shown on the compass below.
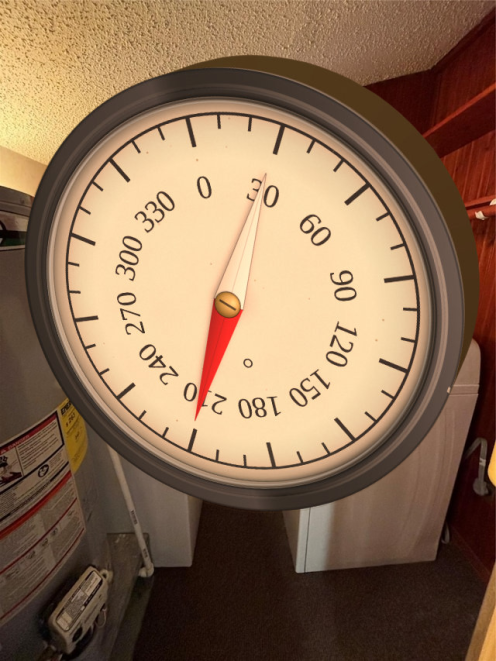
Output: 210 °
